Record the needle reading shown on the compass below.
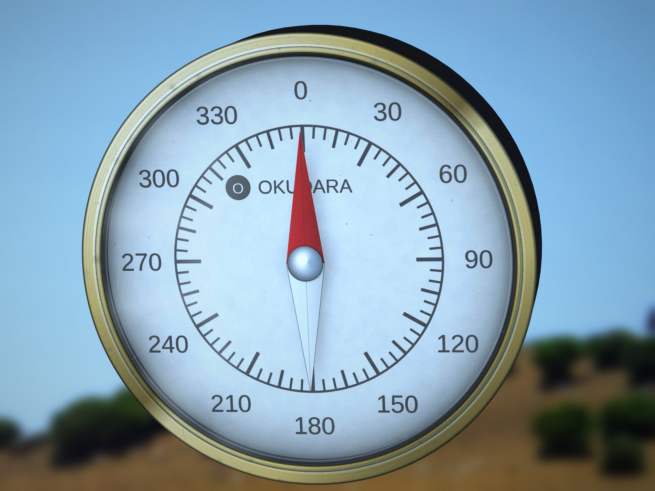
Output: 0 °
